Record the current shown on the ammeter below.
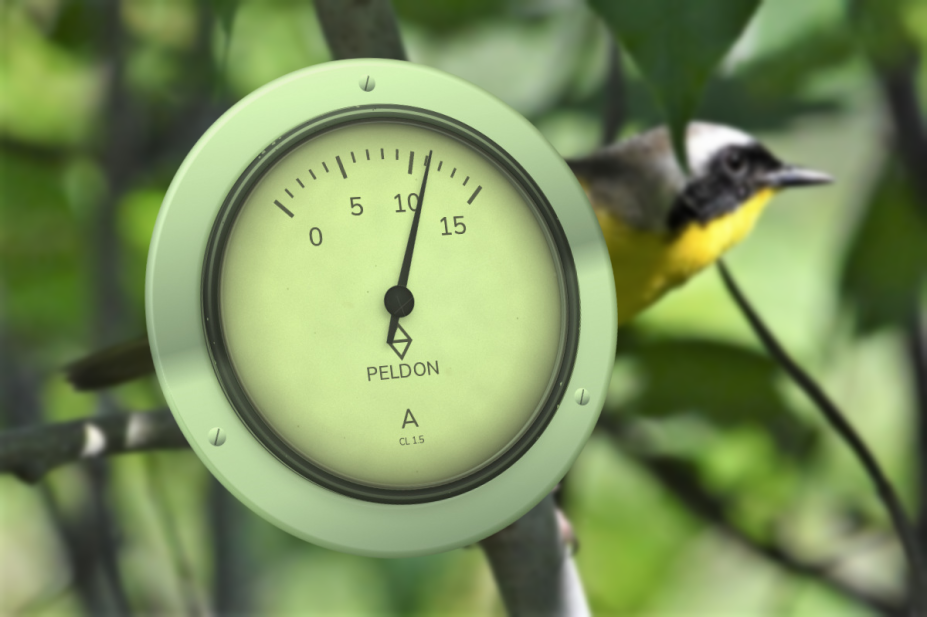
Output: 11 A
